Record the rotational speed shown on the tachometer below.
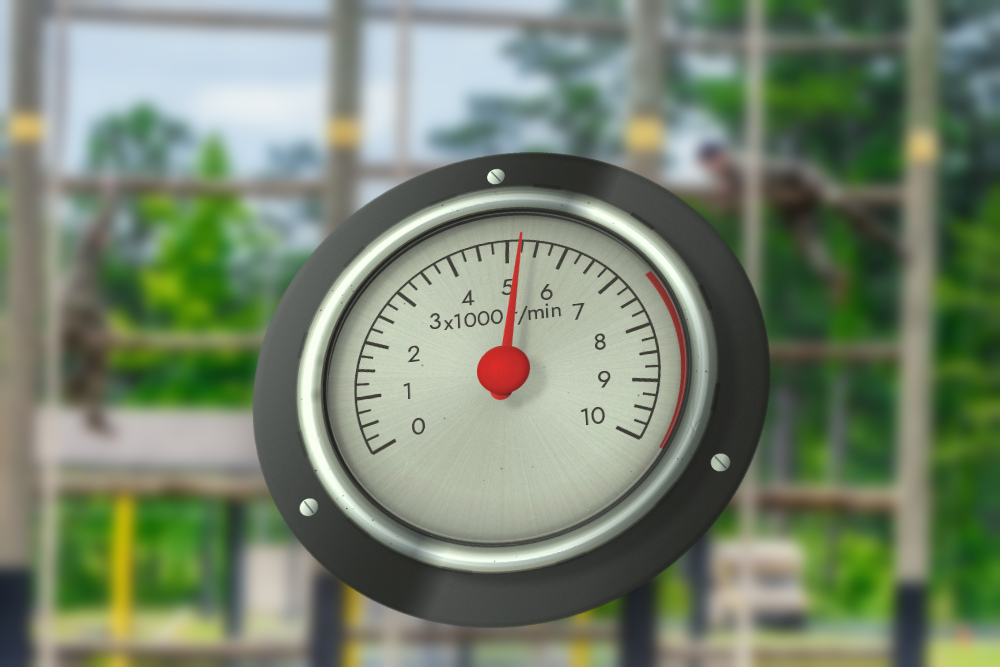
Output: 5250 rpm
